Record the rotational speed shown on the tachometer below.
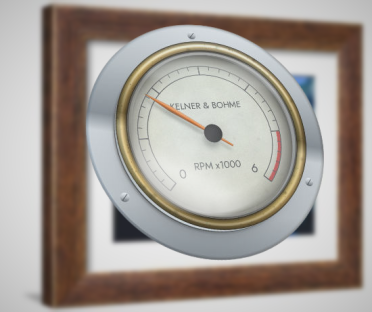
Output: 1800 rpm
